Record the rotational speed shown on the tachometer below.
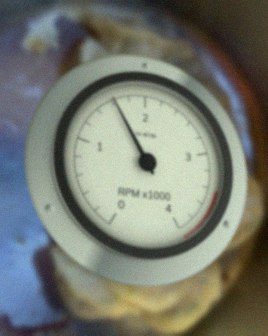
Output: 1600 rpm
